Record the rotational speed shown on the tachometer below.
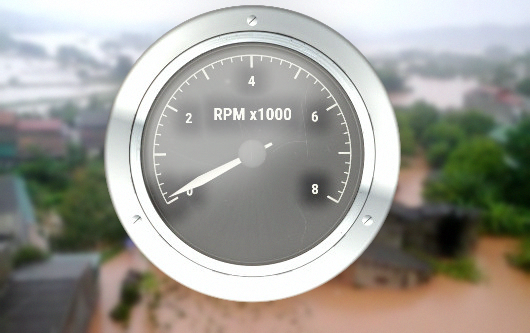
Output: 100 rpm
